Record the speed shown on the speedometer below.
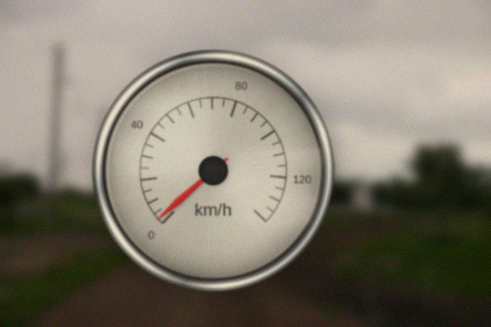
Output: 2.5 km/h
